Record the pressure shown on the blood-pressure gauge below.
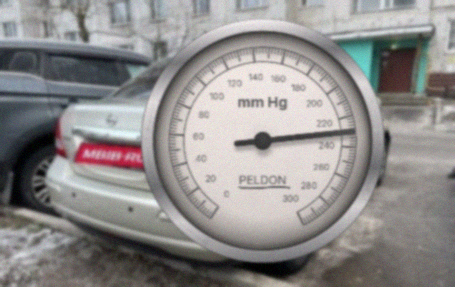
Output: 230 mmHg
